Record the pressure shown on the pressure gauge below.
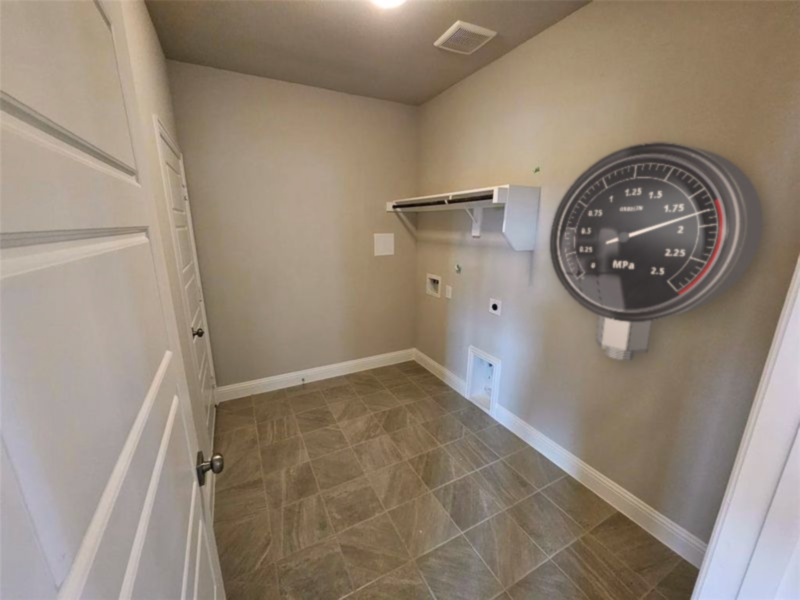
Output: 1.9 MPa
